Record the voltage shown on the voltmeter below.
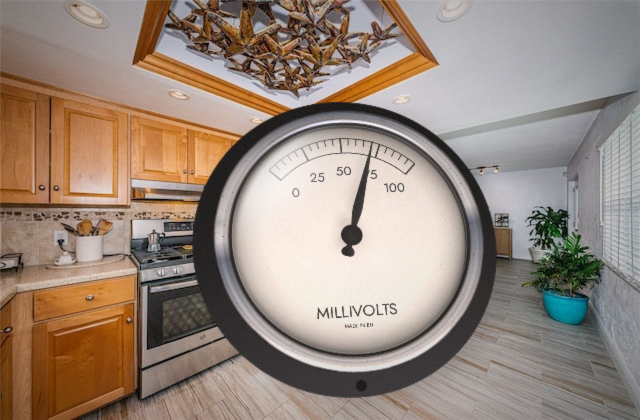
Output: 70 mV
